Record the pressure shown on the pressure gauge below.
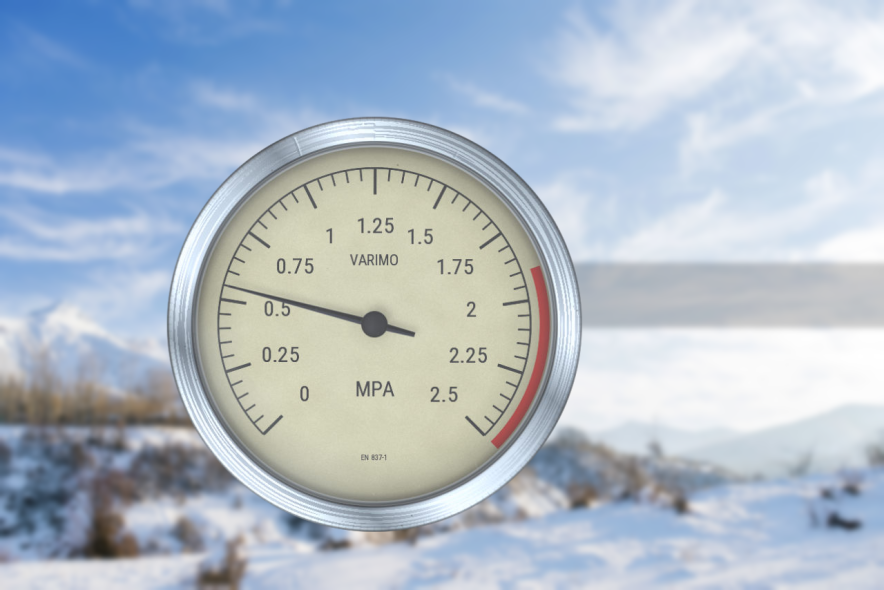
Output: 0.55 MPa
